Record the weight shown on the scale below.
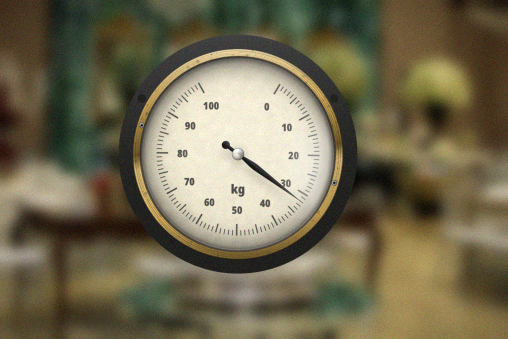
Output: 32 kg
